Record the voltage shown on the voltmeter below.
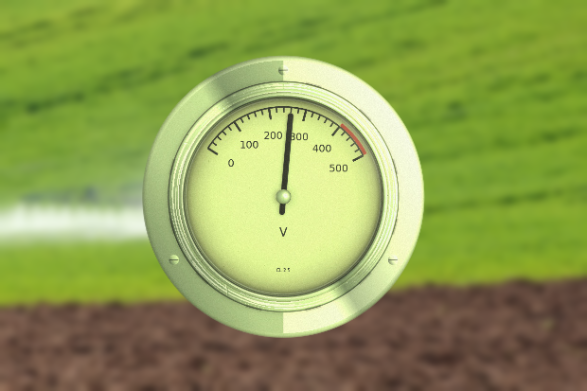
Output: 260 V
